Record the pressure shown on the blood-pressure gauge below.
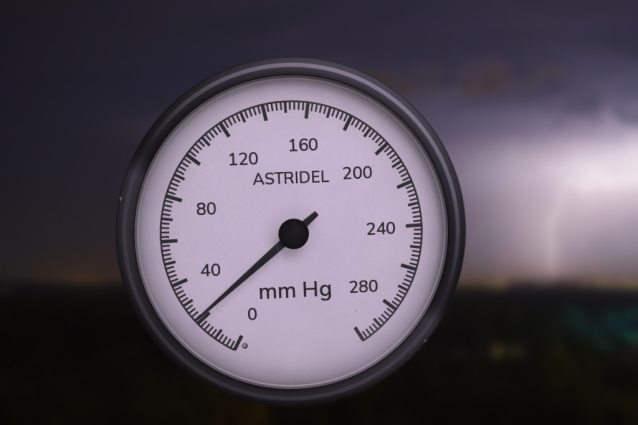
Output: 22 mmHg
